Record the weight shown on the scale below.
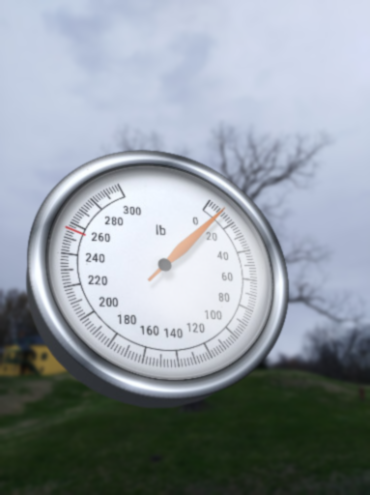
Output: 10 lb
